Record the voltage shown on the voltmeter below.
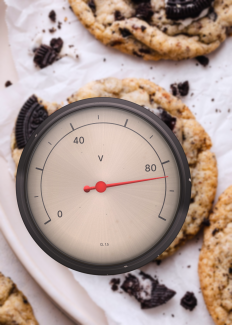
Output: 85 V
